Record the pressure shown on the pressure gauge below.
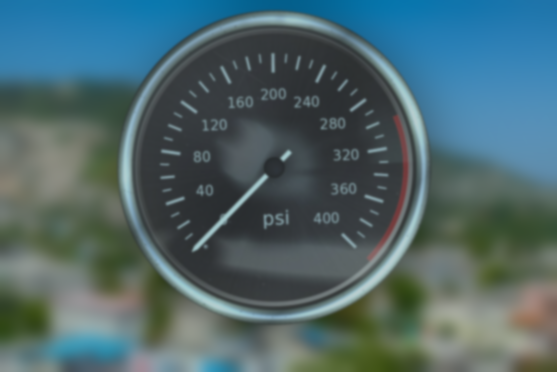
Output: 0 psi
